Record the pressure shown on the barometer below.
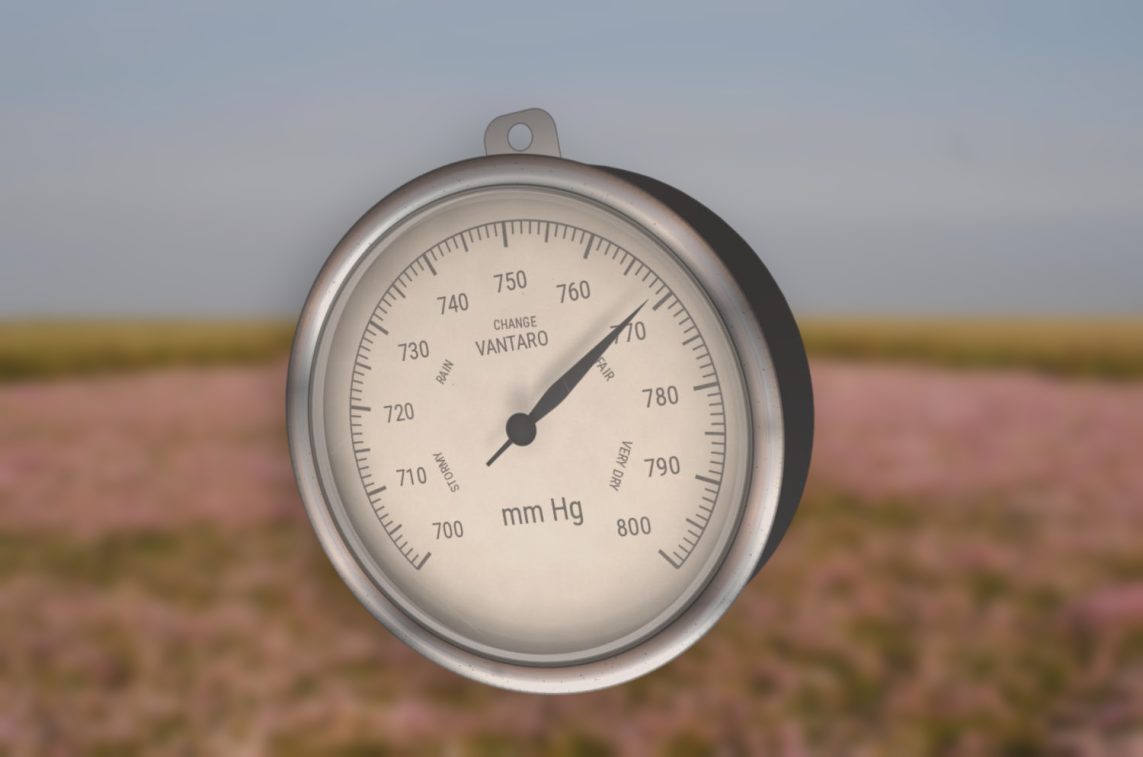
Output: 769 mmHg
